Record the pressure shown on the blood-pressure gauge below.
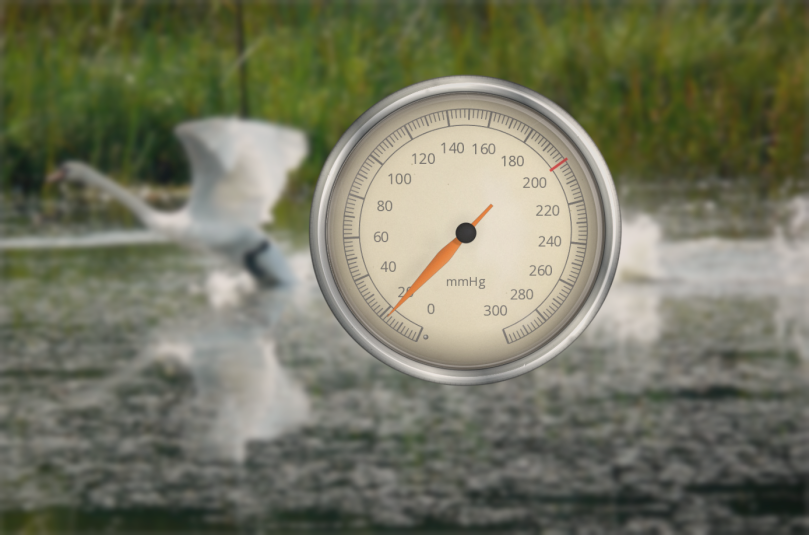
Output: 18 mmHg
